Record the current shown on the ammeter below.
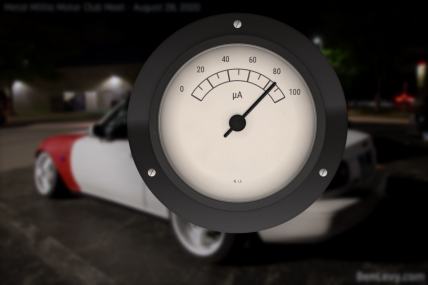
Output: 85 µA
